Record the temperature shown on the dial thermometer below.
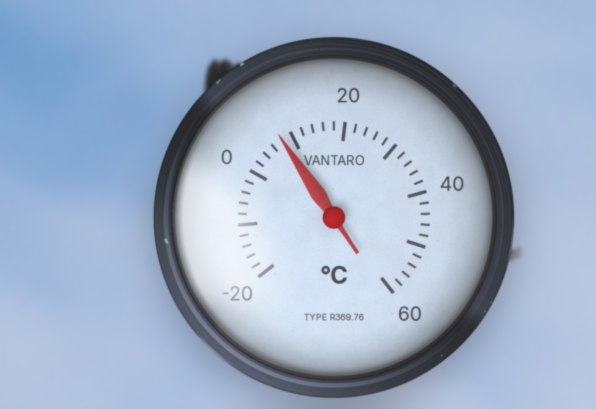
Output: 8 °C
